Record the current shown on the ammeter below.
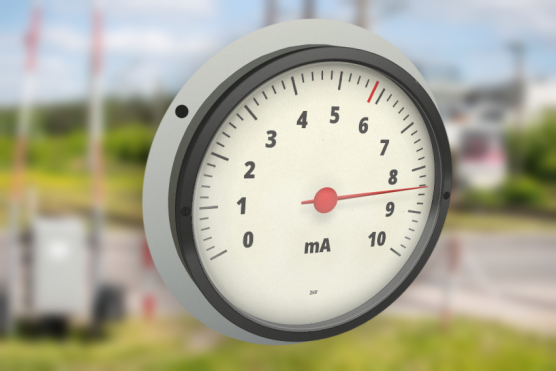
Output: 8.4 mA
